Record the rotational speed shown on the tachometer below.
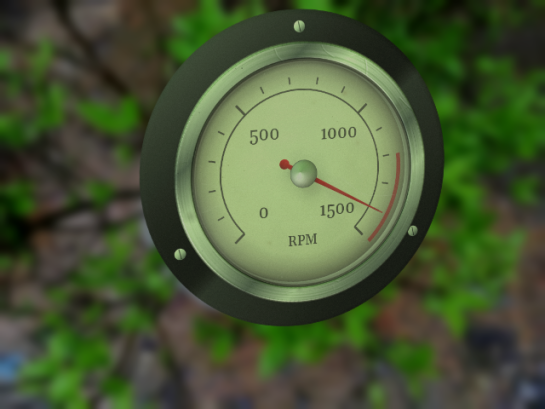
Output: 1400 rpm
